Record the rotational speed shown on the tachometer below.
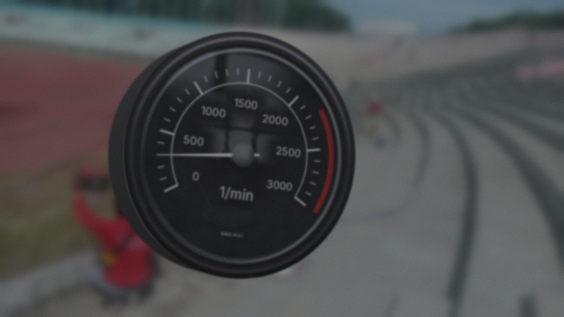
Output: 300 rpm
